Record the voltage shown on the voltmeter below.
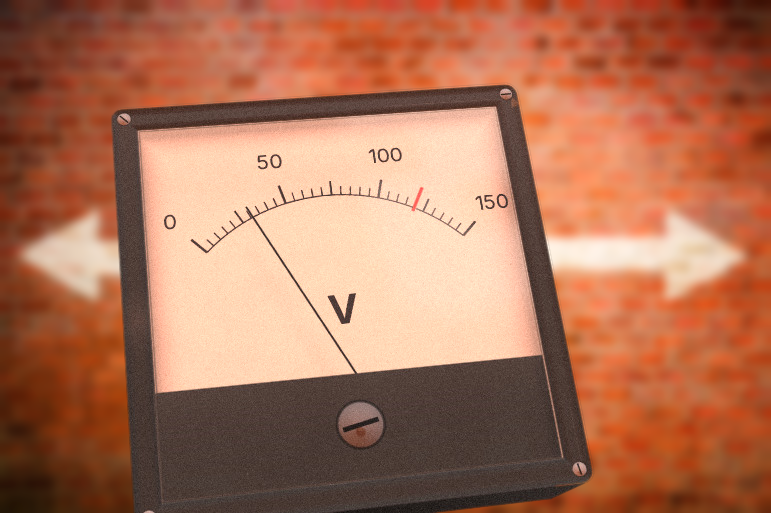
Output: 30 V
